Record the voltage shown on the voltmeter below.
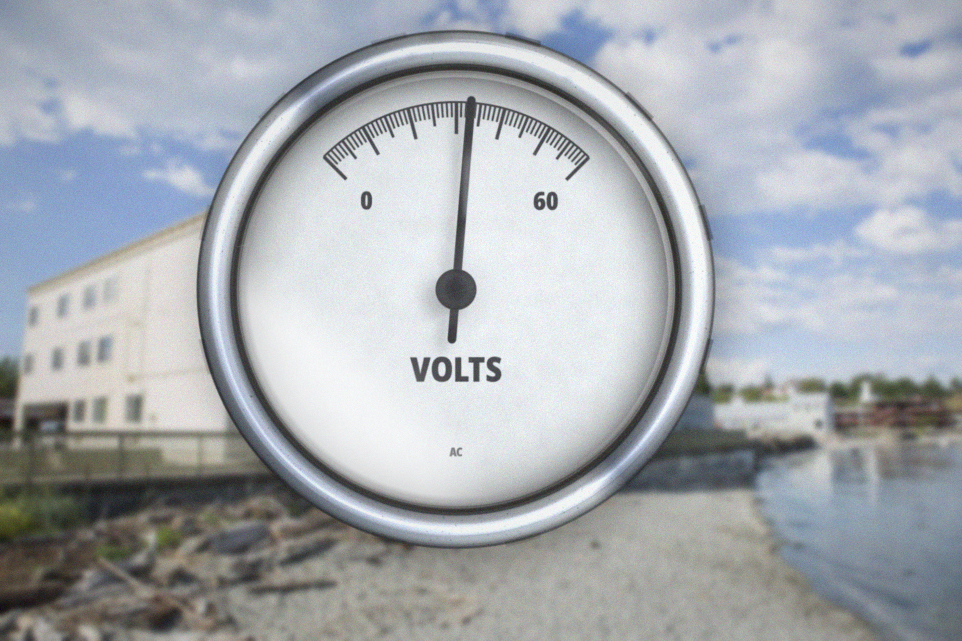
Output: 33 V
